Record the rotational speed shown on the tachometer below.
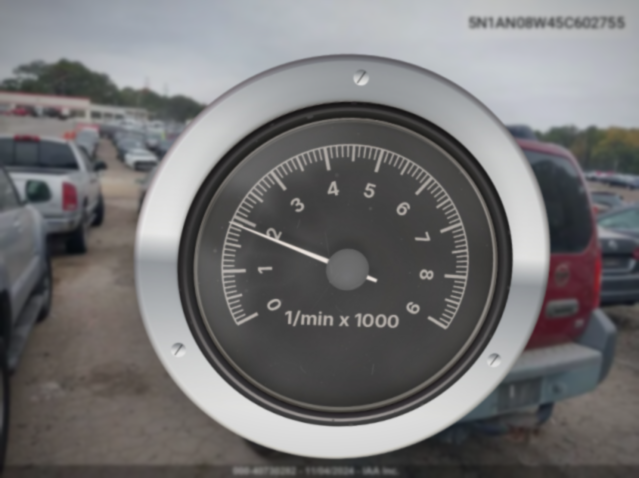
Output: 1900 rpm
